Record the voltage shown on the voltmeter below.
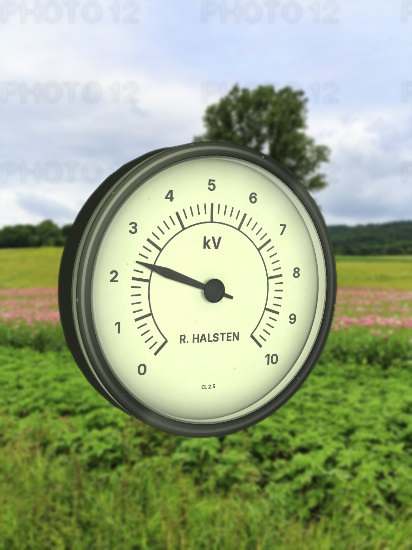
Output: 2.4 kV
